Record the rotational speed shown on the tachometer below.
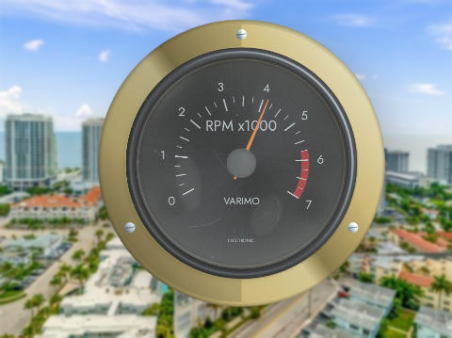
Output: 4125 rpm
